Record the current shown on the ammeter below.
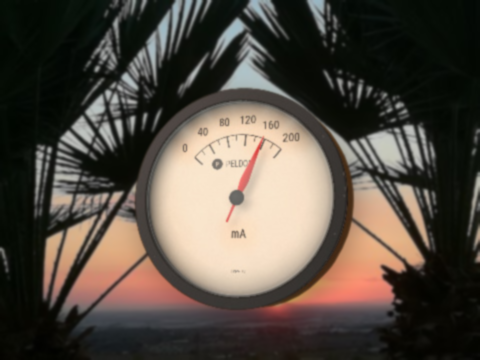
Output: 160 mA
